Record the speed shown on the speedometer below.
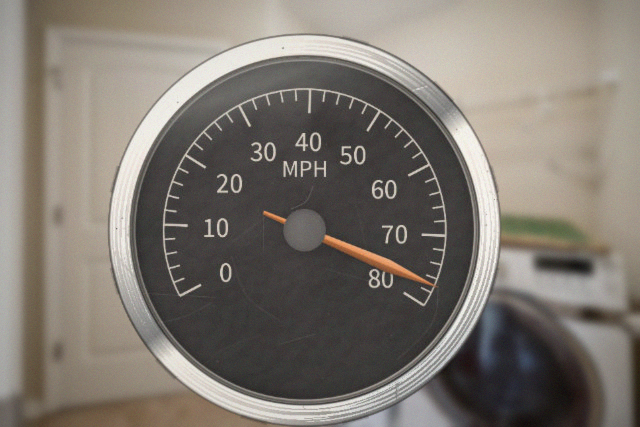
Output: 77 mph
